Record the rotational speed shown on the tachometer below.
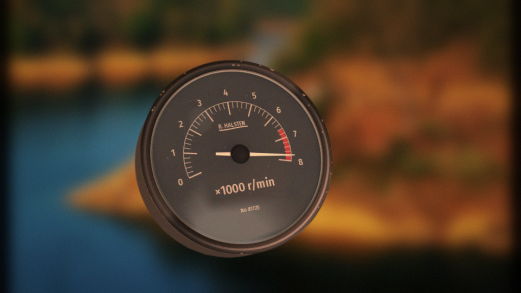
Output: 7800 rpm
